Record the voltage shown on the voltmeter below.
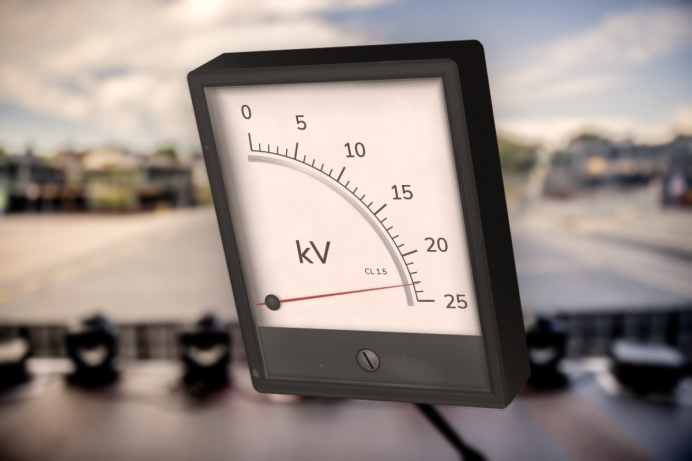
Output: 23 kV
